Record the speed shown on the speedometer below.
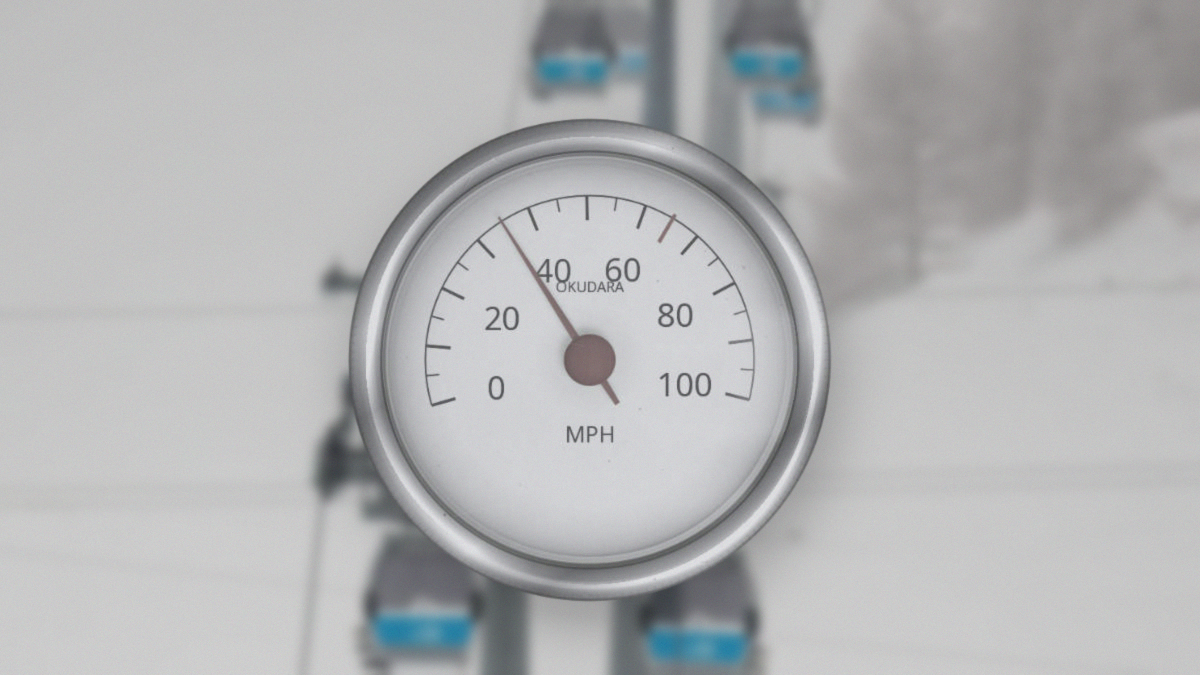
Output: 35 mph
